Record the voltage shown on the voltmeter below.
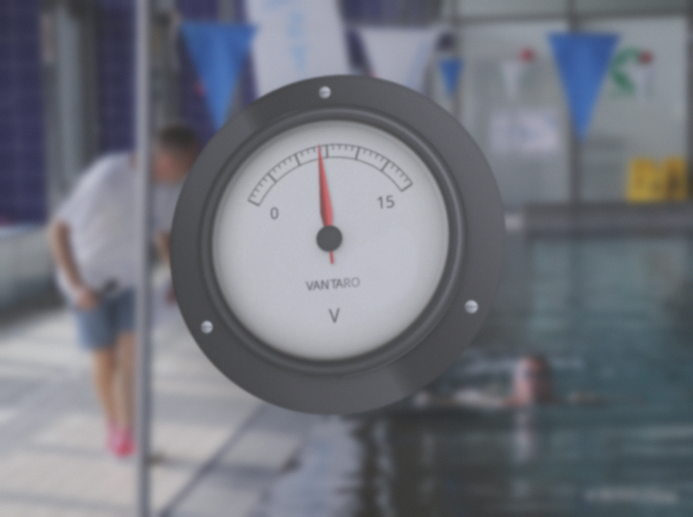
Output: 7 V
